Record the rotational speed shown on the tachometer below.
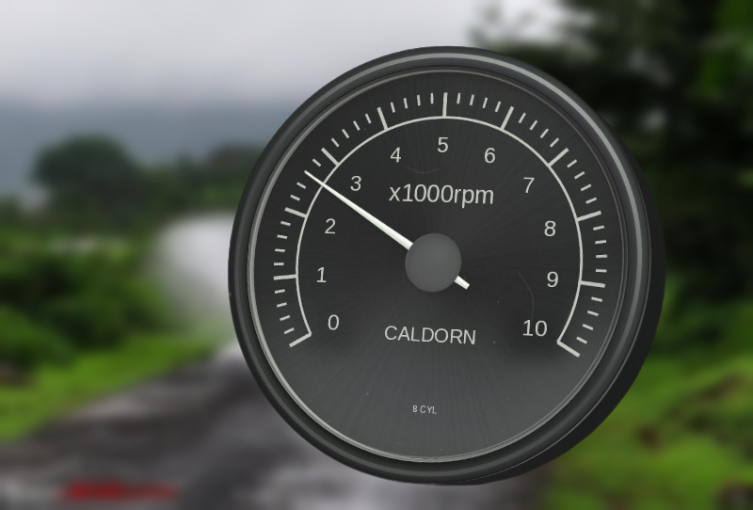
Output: 2600 rpm
